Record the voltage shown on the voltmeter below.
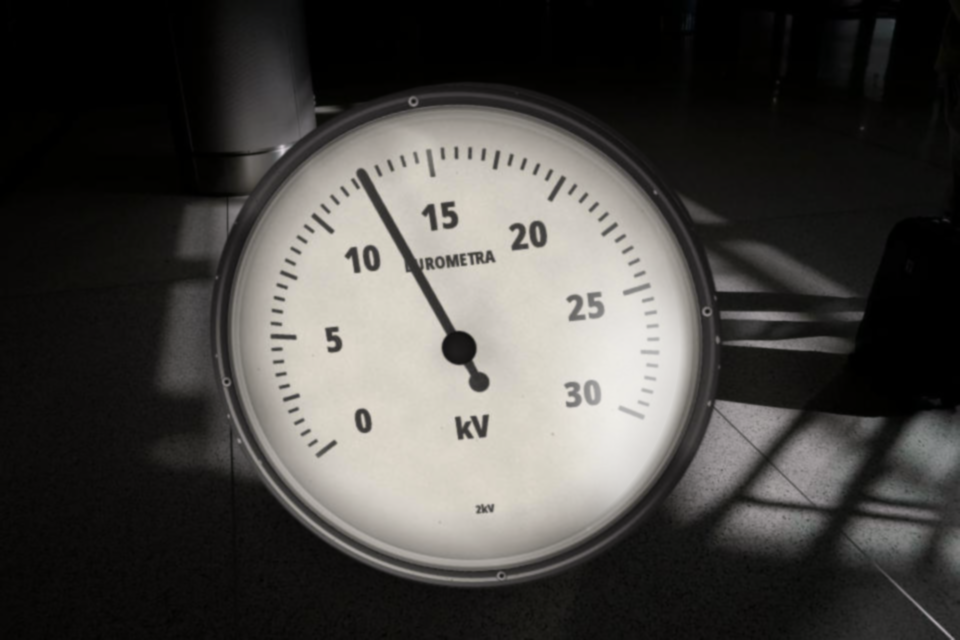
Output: 12.5 kV
